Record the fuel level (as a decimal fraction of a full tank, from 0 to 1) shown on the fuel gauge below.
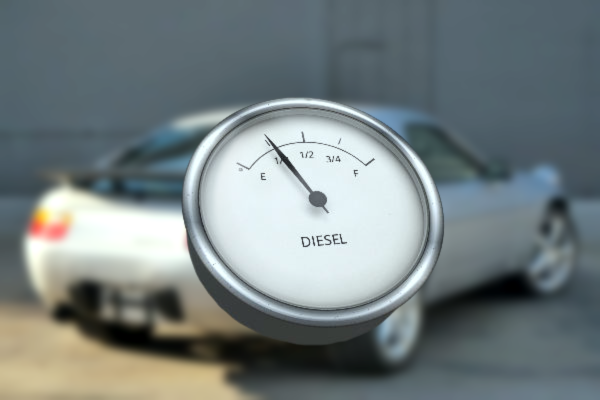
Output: 0.25
